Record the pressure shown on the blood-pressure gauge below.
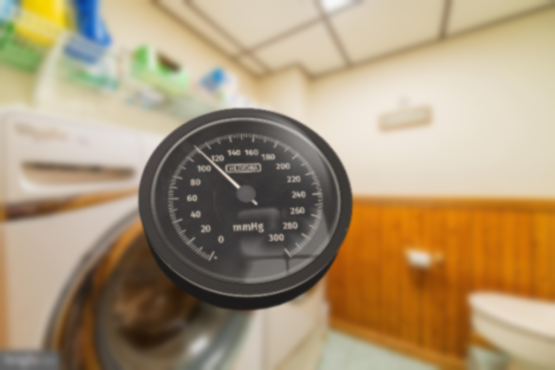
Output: 110 mmHg
